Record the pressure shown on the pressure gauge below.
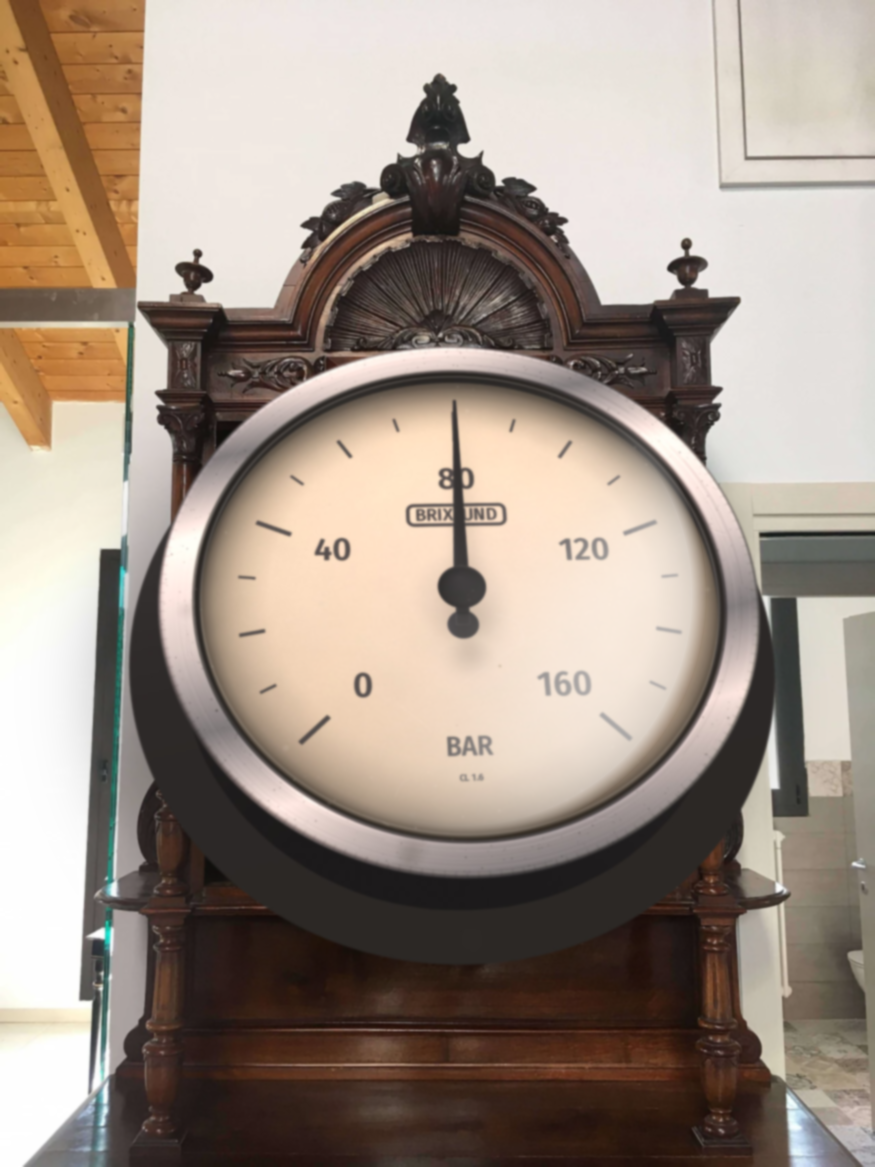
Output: 80 bar
